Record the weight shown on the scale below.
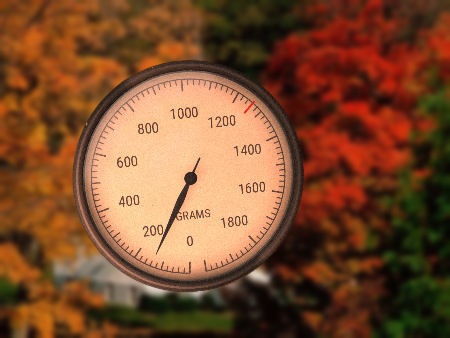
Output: 140 g
